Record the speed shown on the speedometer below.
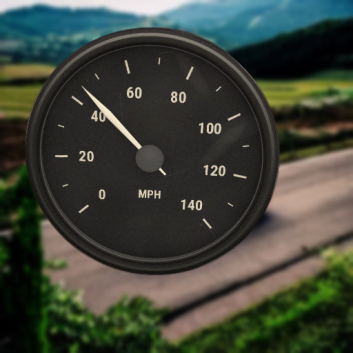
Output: 45 mph
